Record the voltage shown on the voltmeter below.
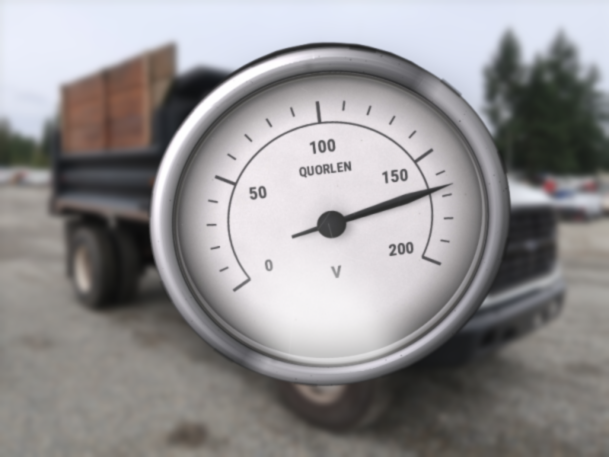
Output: 165 V
